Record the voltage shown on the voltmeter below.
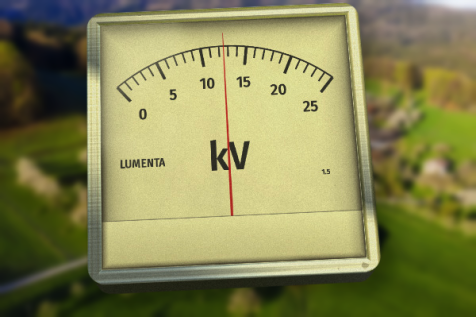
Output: 12.5 kV
